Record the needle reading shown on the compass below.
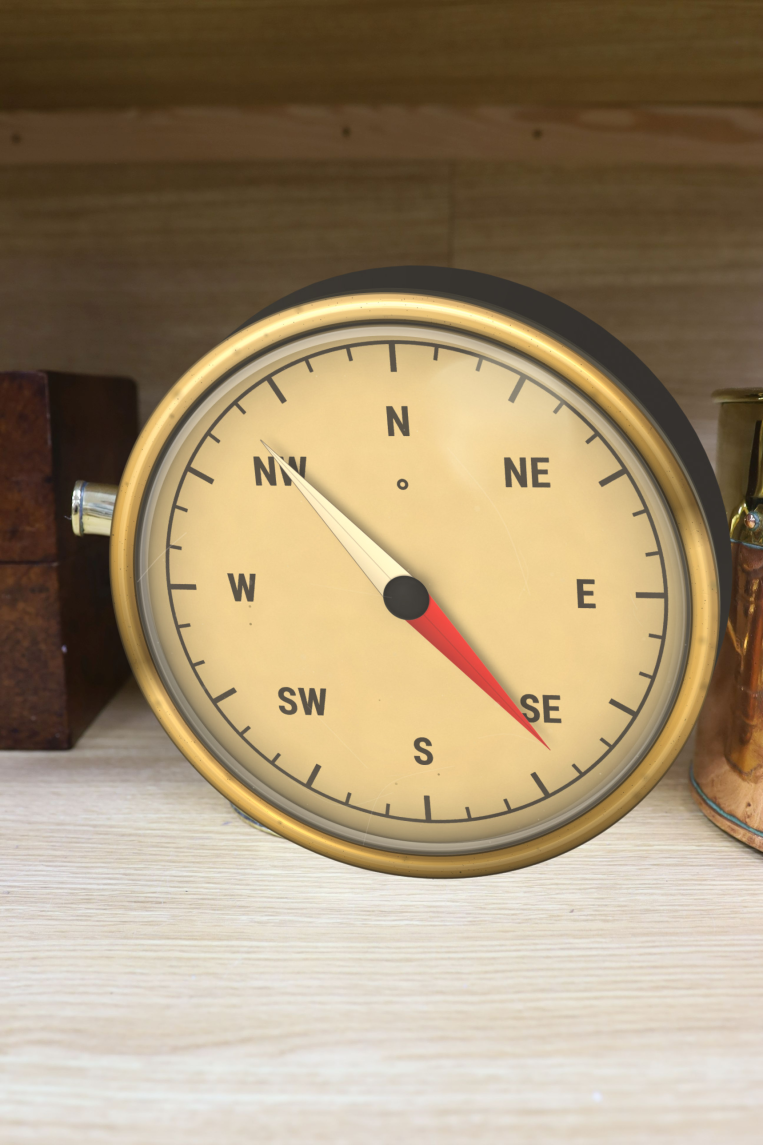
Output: 140 °
